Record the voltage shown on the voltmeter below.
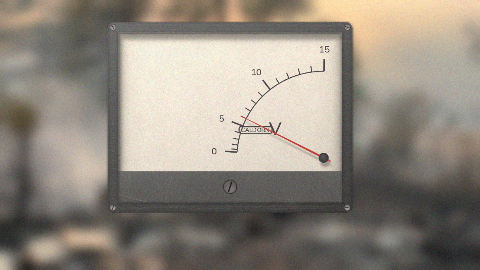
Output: 6 V
